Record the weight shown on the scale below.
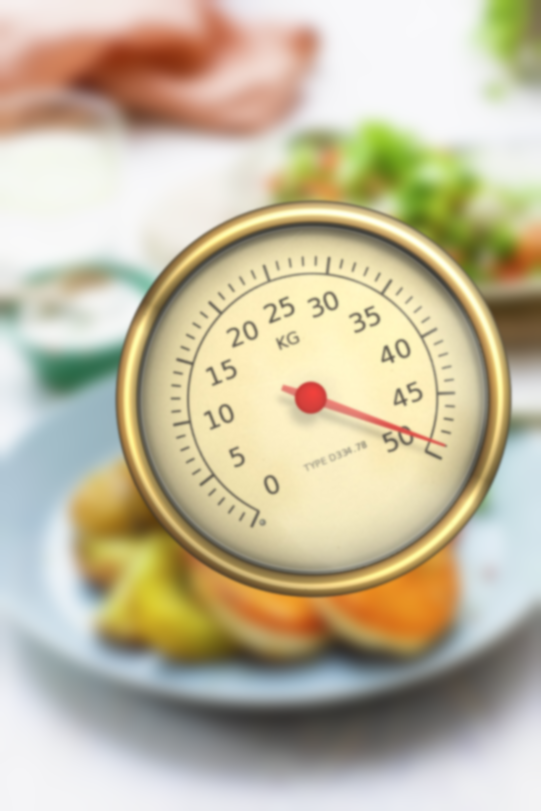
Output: 49 kg
